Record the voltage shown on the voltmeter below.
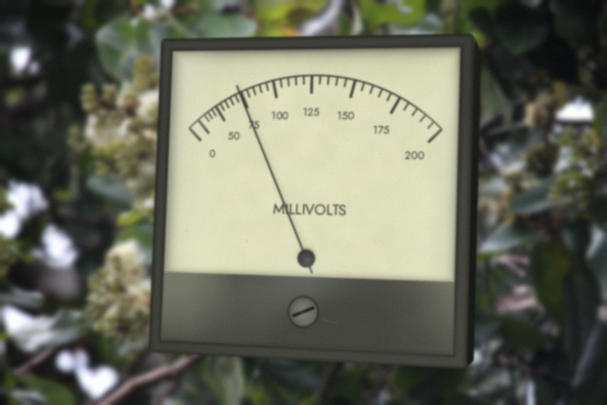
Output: 75 mV
